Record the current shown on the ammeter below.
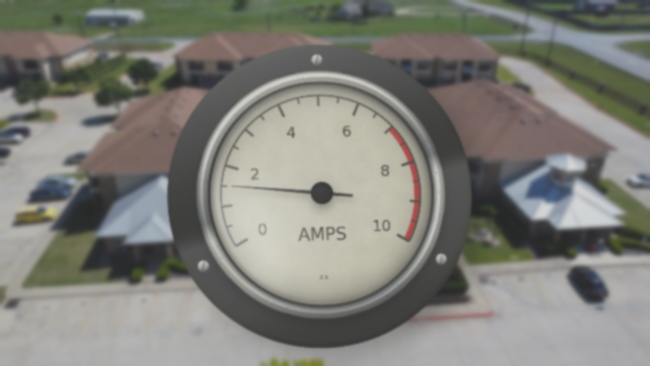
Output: 1.5 A
